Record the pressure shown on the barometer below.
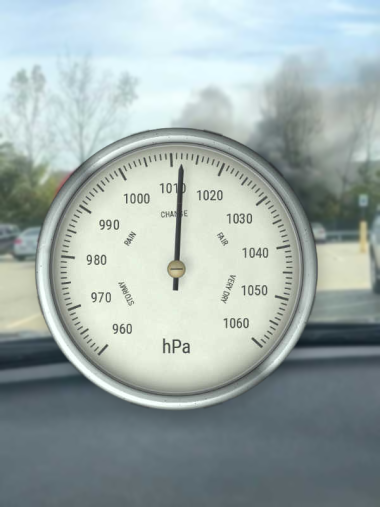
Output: 1012 hPa
